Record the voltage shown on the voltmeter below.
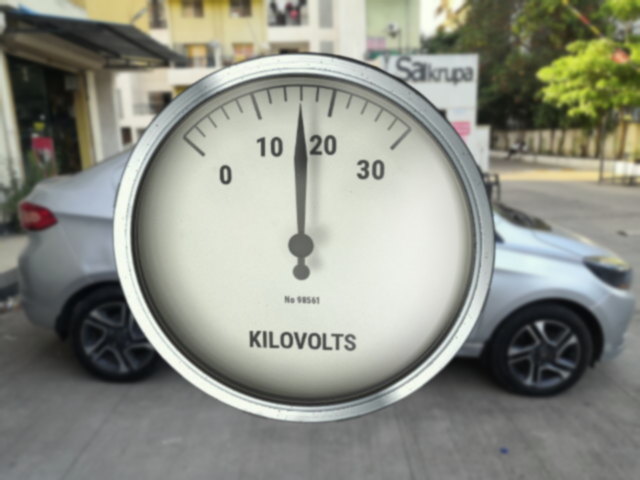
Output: 16 kV
